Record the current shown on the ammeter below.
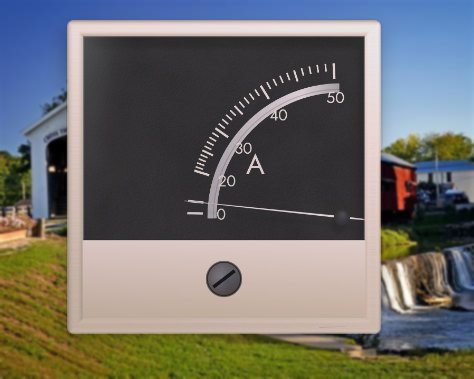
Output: 10 A
